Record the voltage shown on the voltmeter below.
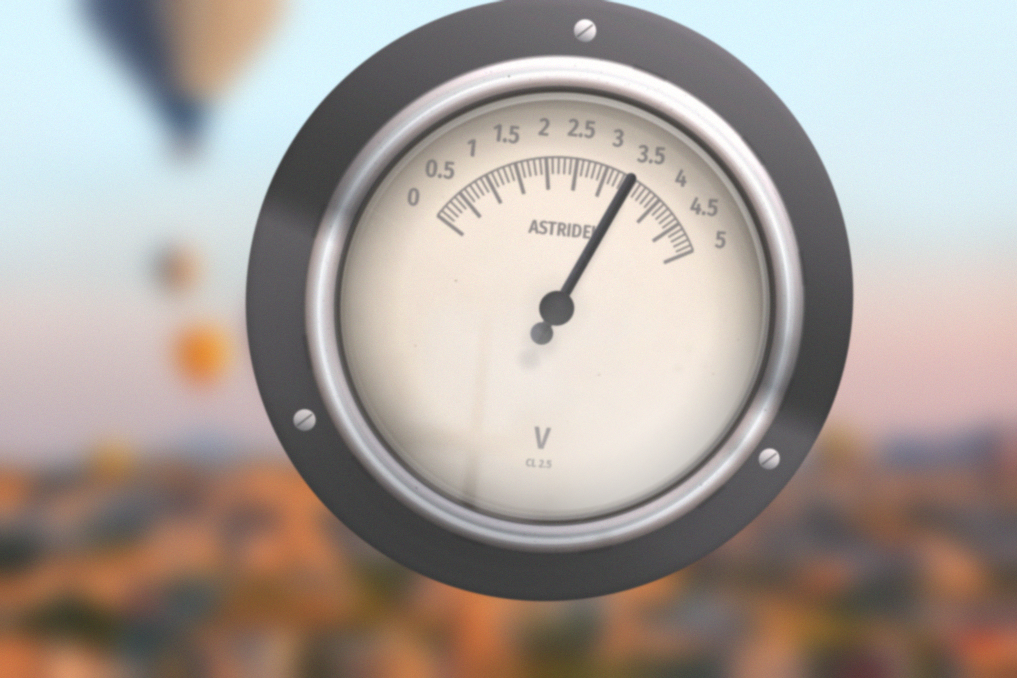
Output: 3.4 V
